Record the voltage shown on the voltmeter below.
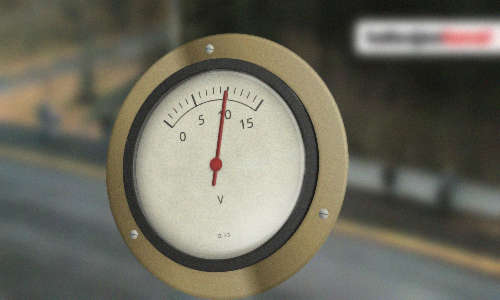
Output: 10 V
